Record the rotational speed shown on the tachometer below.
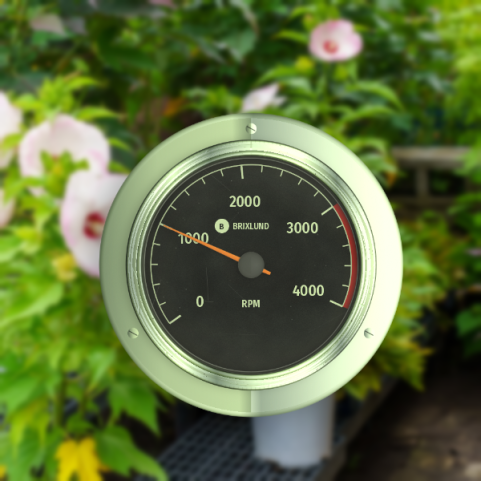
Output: 1000 rpm
